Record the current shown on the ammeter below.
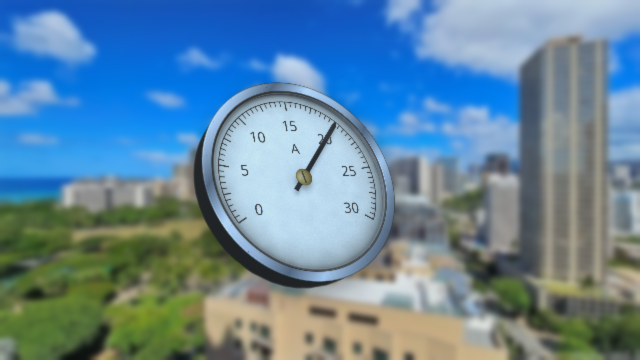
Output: 20 A
